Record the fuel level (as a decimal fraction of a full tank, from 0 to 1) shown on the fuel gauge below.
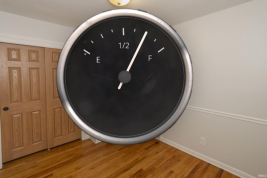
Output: 0.75
